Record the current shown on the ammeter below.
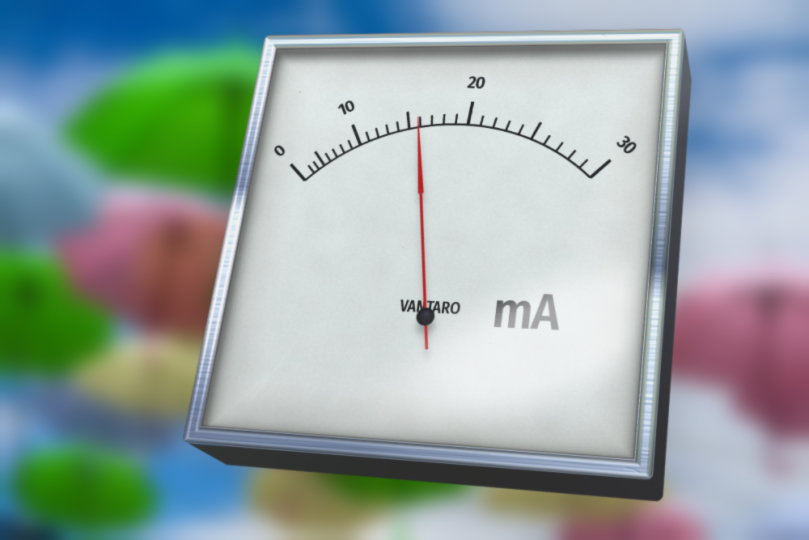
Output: 16 mA
